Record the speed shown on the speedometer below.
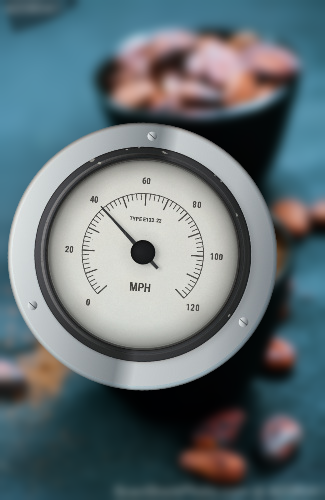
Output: 40 mph
